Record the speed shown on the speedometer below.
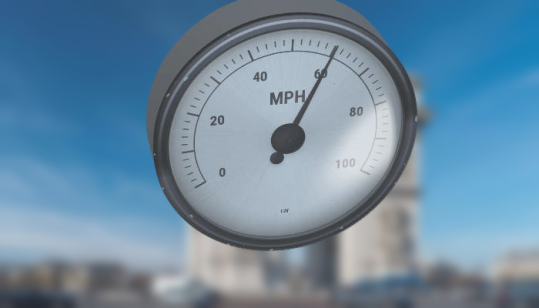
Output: 60 mph
